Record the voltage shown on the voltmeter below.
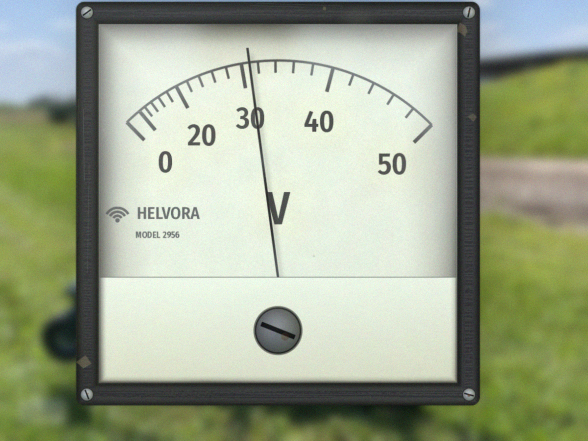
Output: 31 V
